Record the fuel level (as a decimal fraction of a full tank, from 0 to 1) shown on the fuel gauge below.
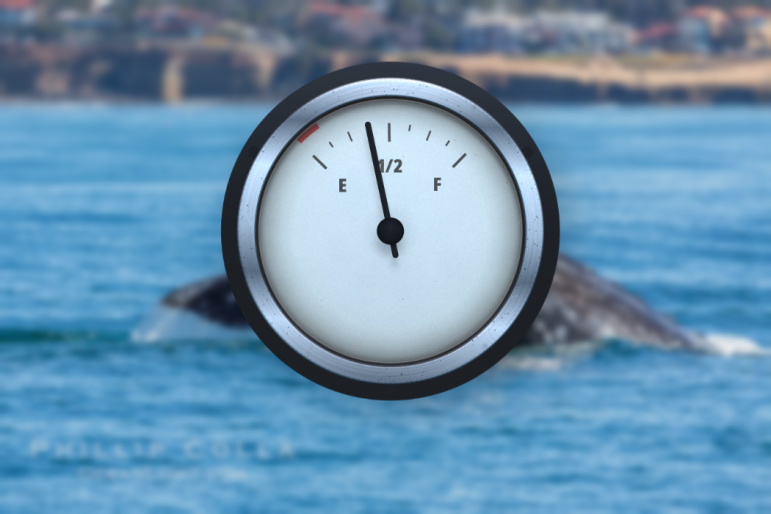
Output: 0.375
